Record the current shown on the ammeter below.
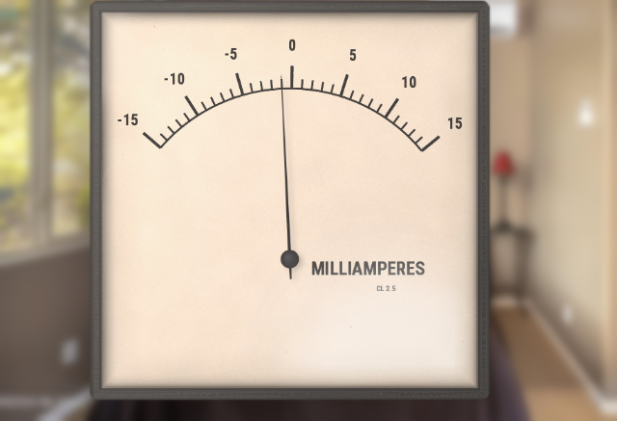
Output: -1 mA
